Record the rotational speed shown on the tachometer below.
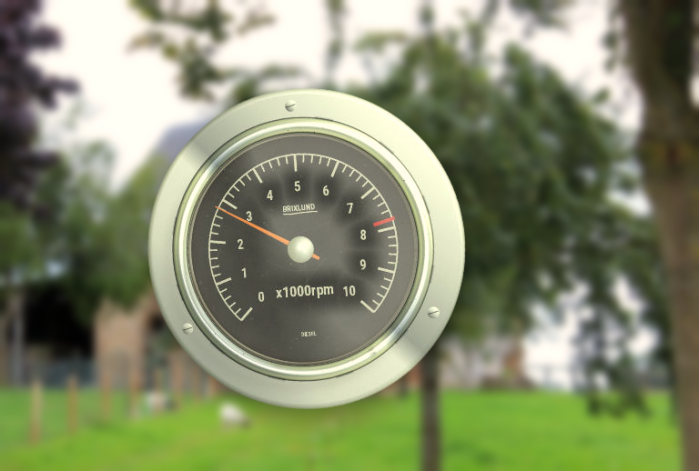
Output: 2800 rpm
